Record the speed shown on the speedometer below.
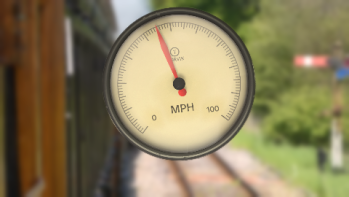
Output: 45 mph
